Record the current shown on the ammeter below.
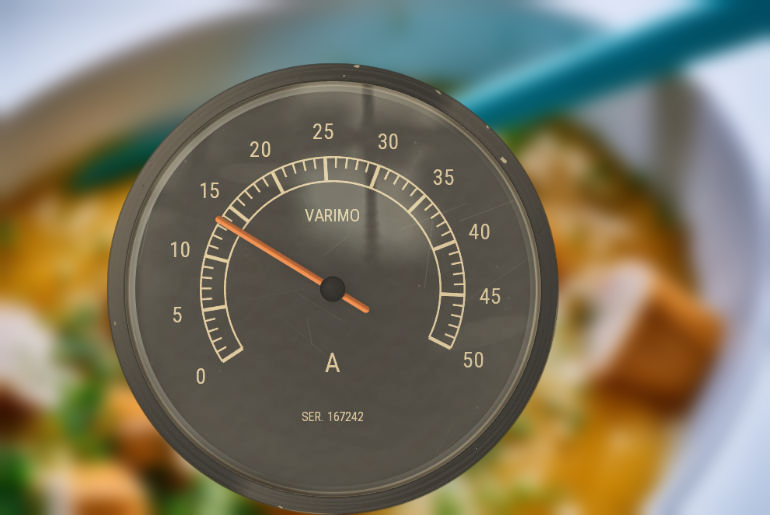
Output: 13.5 A
